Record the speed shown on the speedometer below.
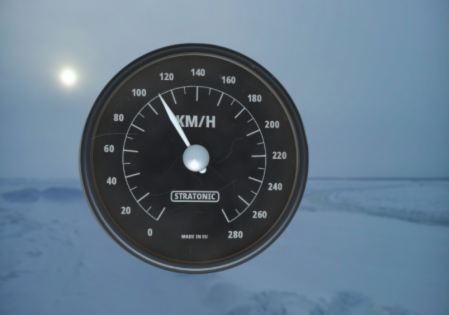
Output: 110 km/h
